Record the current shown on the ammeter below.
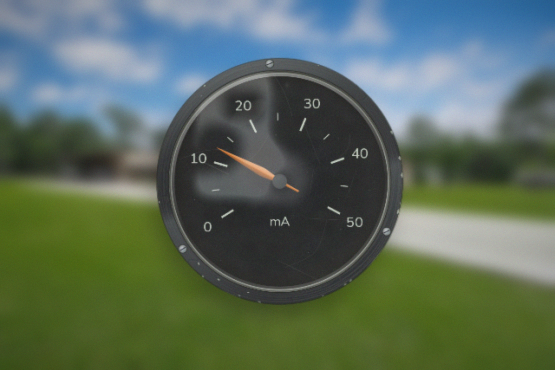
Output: 12.5 mA
